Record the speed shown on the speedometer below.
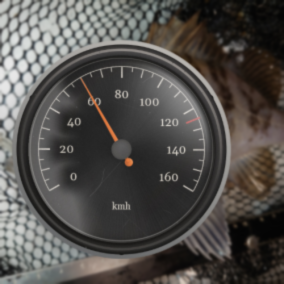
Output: 60 km/h
